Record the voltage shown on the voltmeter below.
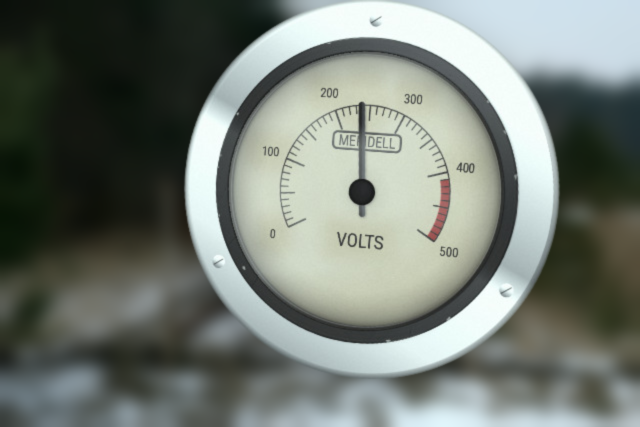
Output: 240 V
